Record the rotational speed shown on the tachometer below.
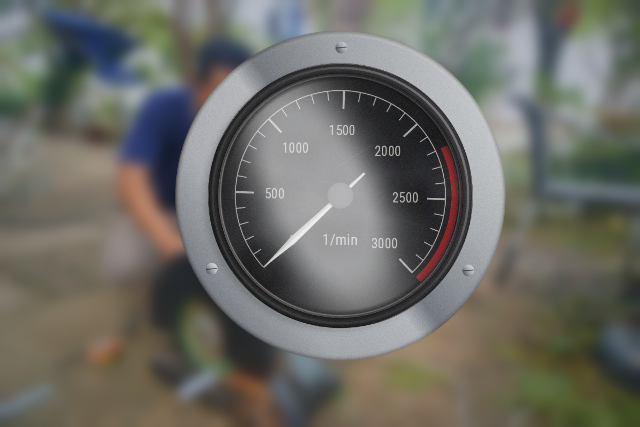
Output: 0 rpm
